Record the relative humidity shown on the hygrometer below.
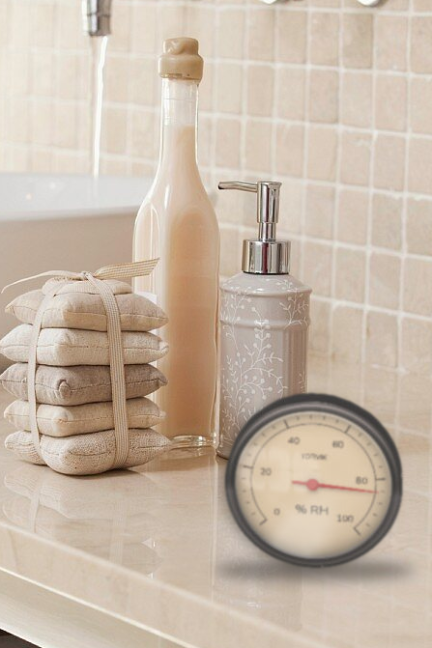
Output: 84 %
